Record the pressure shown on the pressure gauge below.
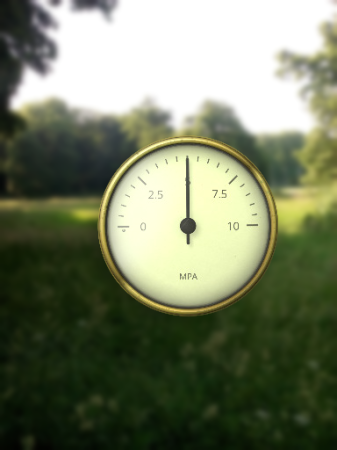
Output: 5 MPa
